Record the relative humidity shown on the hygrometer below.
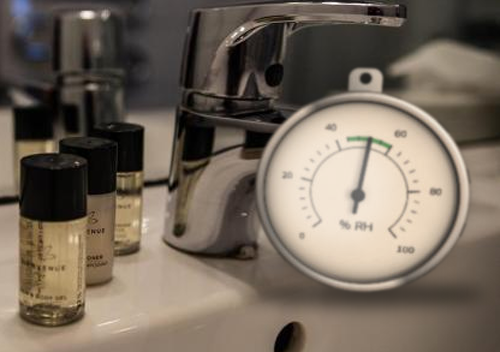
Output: 52 %
